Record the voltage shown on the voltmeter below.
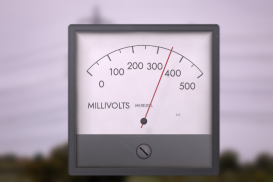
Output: 350 mV
